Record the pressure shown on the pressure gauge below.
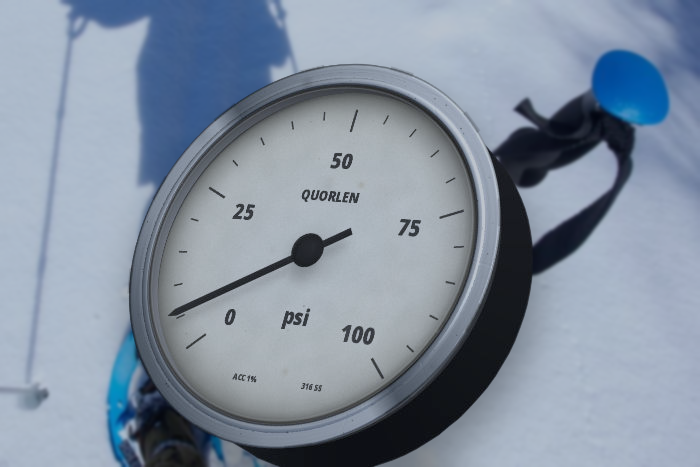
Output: 5 psi
